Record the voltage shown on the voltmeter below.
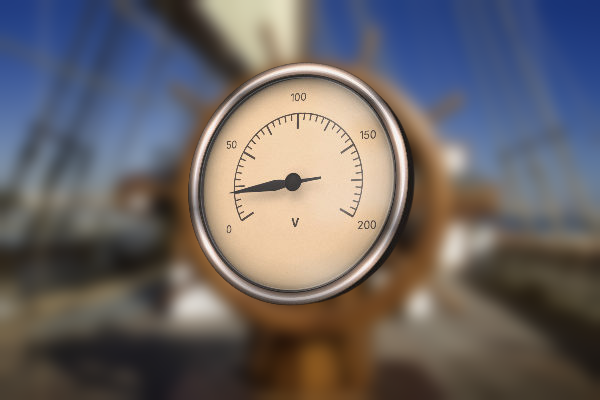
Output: 20 V
